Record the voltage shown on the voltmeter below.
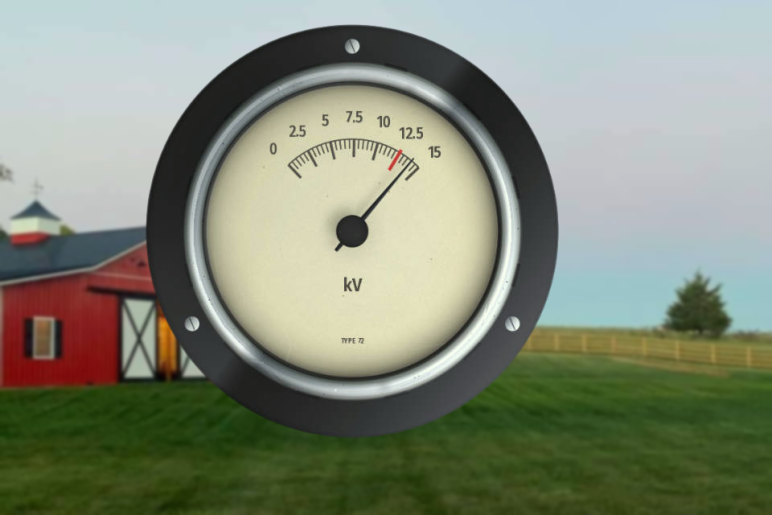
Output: 14 kV
